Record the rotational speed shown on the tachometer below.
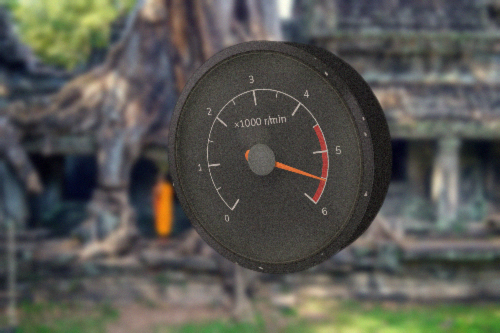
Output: 5500 rpm
